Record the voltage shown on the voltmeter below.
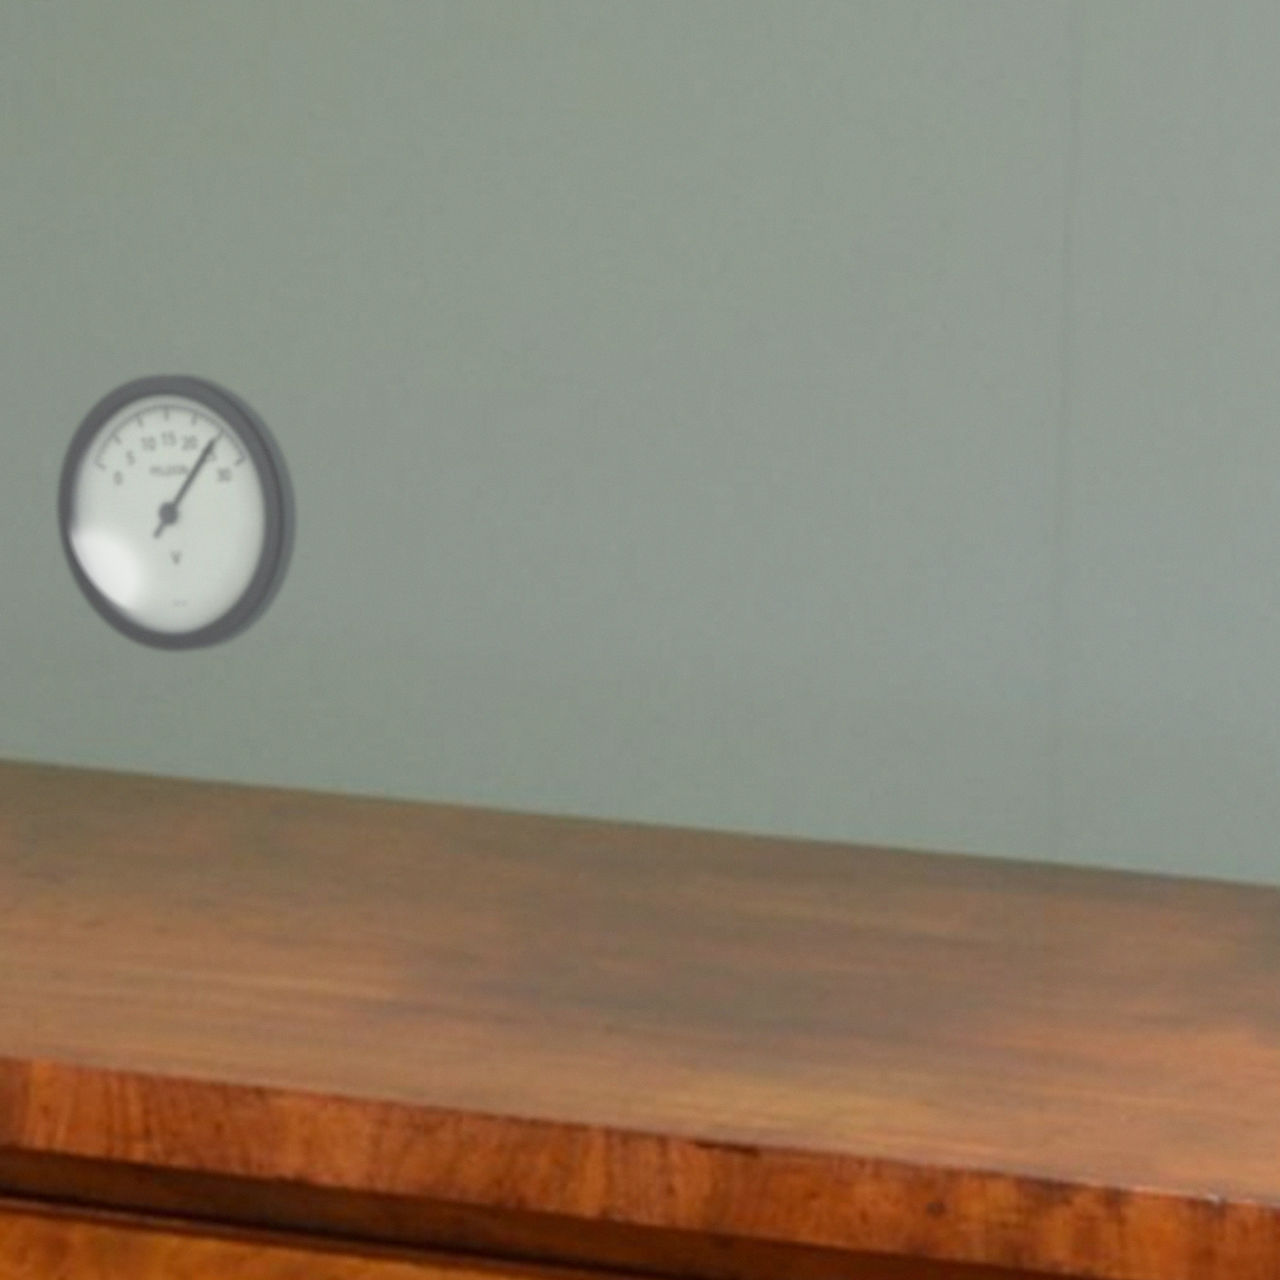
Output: 25 V
